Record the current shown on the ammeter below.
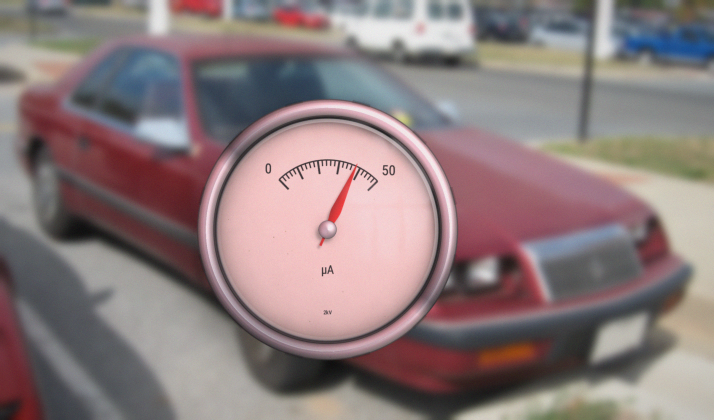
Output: 38 µA
